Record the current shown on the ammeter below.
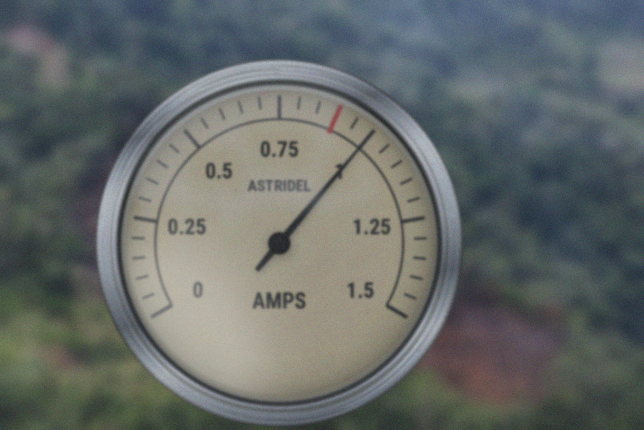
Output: 1 A
